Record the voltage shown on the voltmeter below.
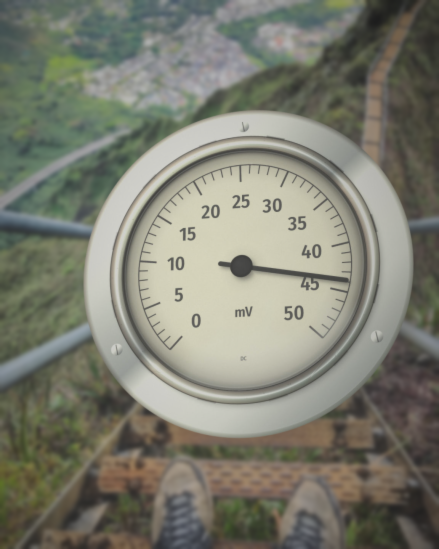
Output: 44 mV
